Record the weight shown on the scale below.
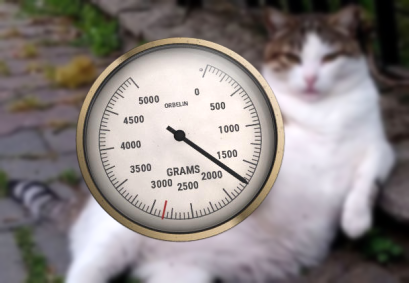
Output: 1750 g
